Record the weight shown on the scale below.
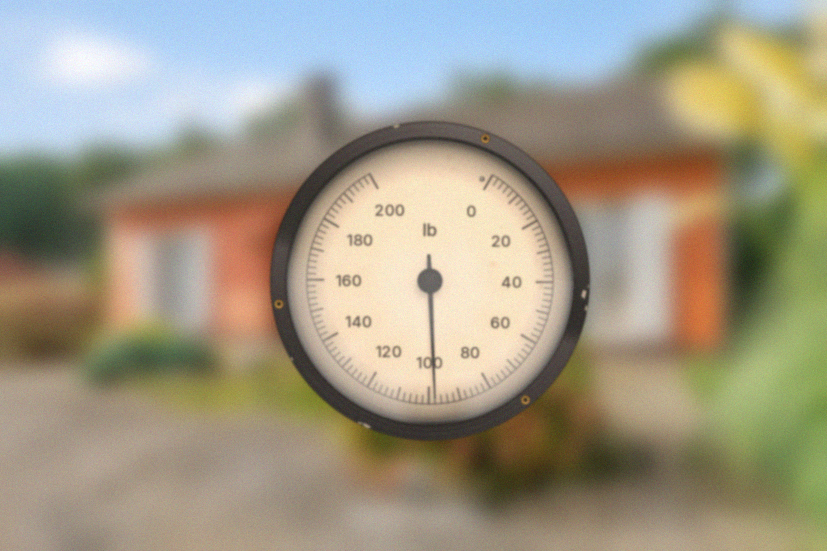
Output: 98 lb
